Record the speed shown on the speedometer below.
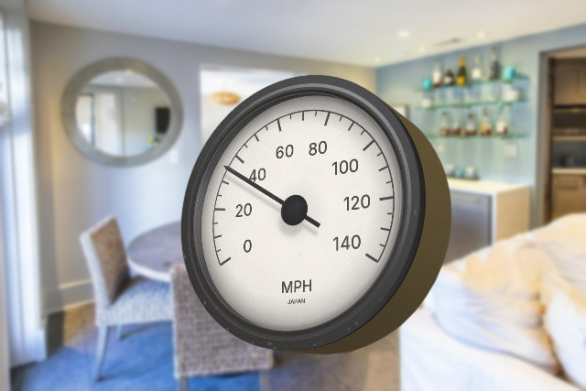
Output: 35 mph
